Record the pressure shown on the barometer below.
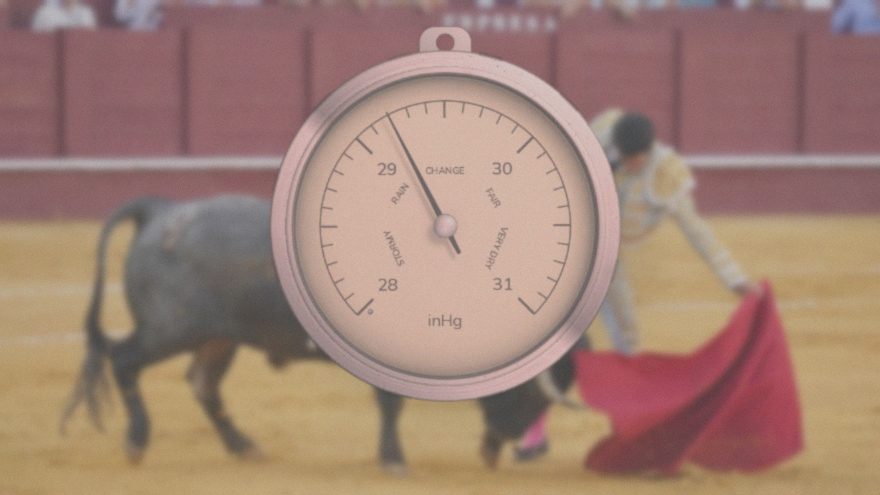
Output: 29.2 inHg
